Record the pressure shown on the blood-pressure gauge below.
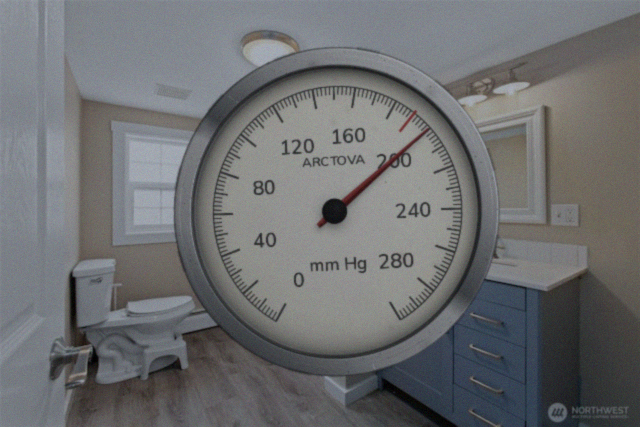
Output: 200 mmHg
